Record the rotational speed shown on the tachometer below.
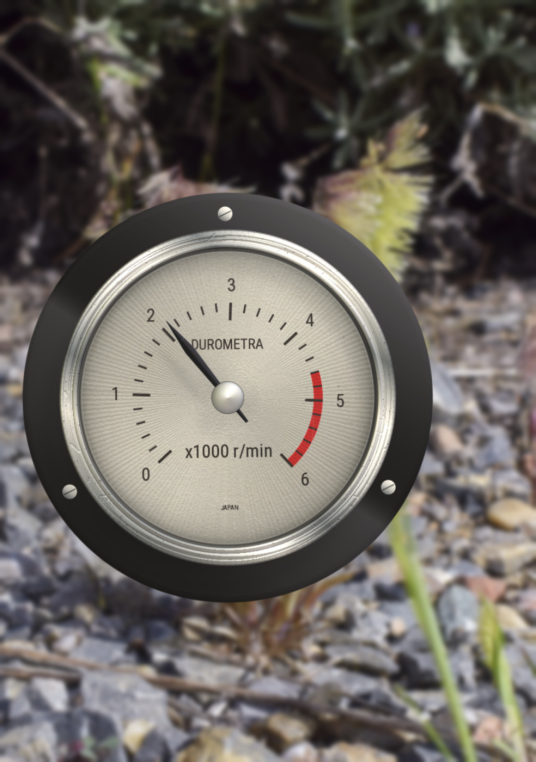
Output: 2100 rpm
